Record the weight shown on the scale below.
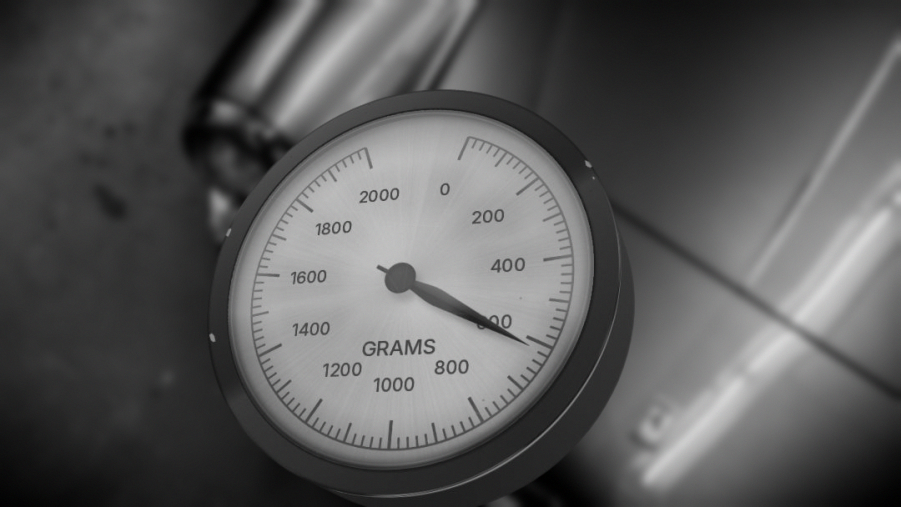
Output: 620 g
